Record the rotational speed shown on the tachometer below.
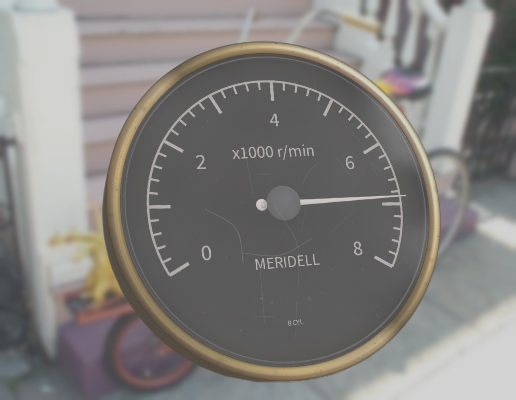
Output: 6900 rpm
